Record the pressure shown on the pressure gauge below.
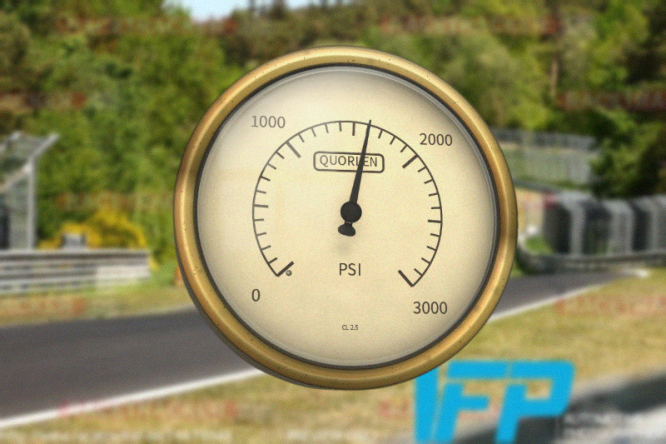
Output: 1600 psi
